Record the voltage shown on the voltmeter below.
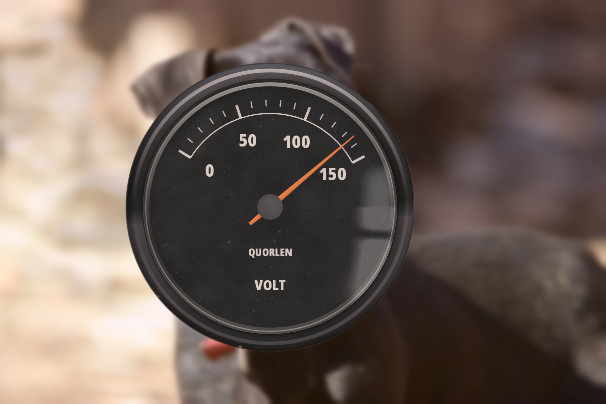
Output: 135 V
